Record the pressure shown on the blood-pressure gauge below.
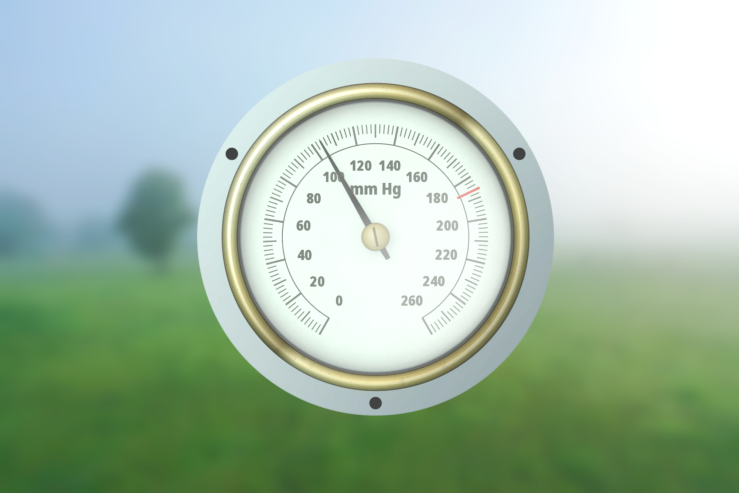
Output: 104 mmHg
